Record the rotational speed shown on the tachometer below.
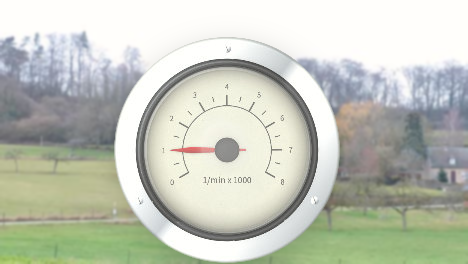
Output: 1000 rpm
